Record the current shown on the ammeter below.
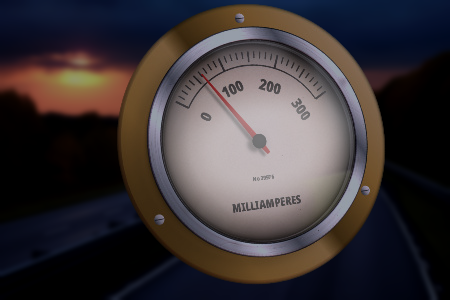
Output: 60 mA
